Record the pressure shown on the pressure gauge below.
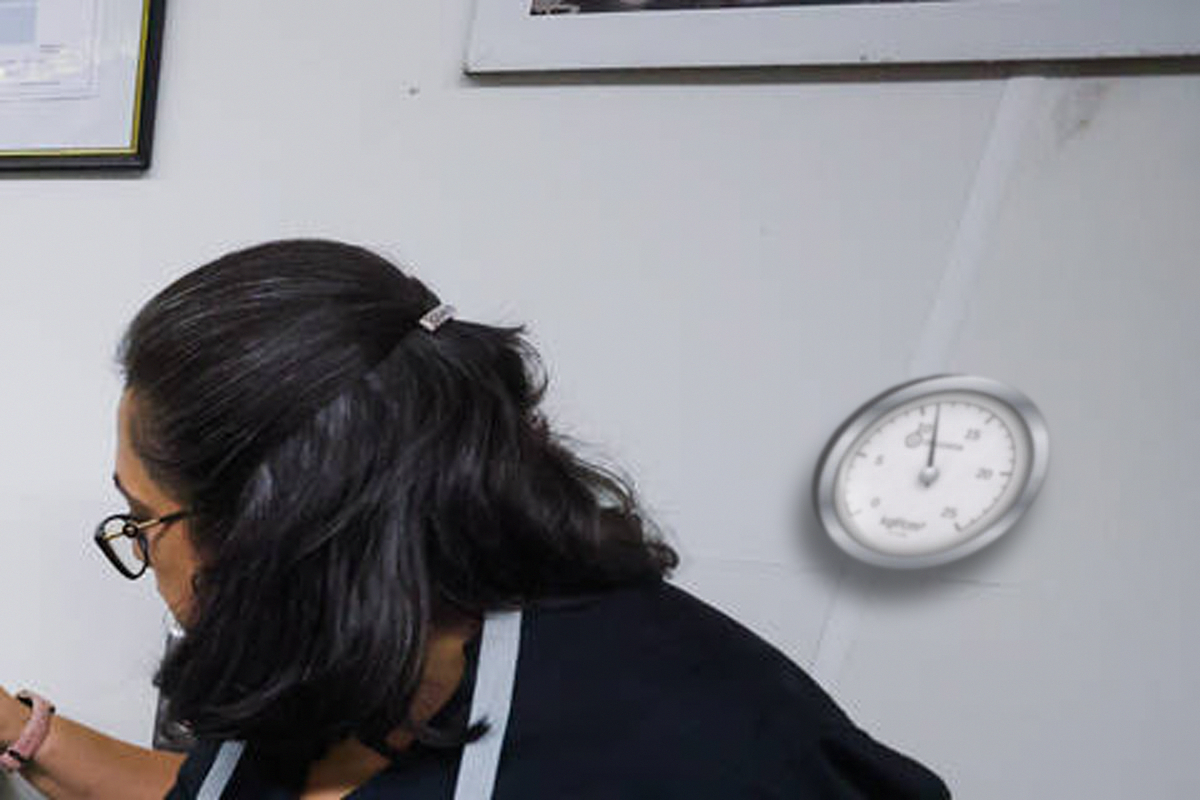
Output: 11 kg/cm²
